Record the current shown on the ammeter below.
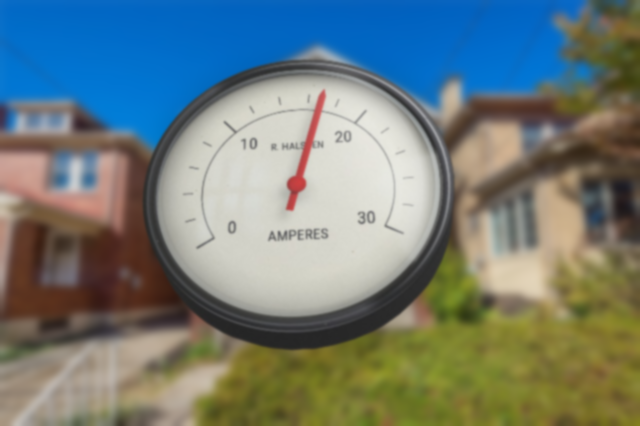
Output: 17 A
